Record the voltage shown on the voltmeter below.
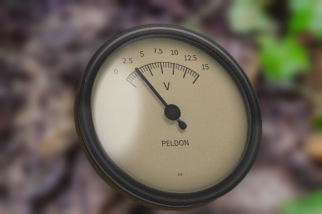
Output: 2.5 V
